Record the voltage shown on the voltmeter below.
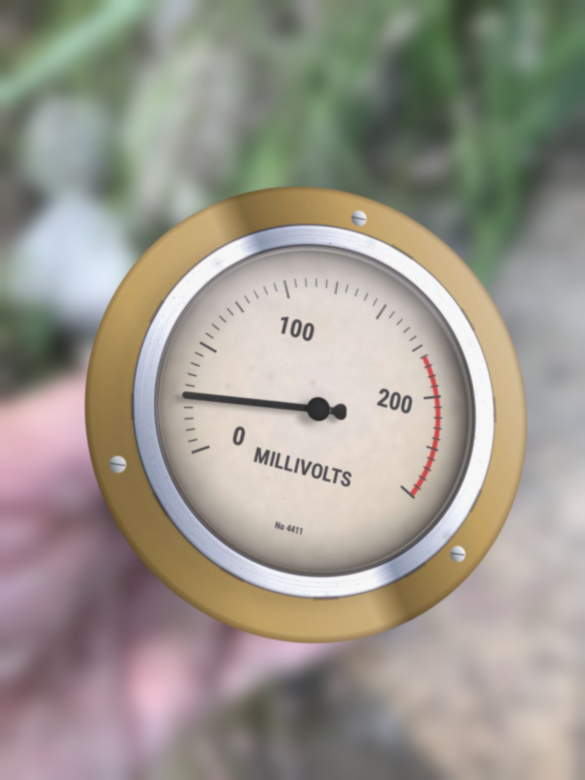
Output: 25 mV
